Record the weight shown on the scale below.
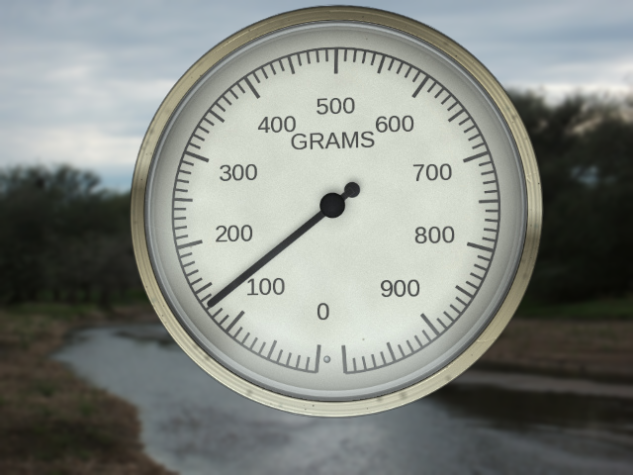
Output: 130 g
